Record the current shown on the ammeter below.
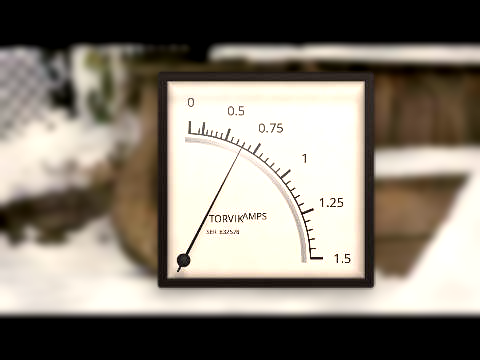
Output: 0.65 A
